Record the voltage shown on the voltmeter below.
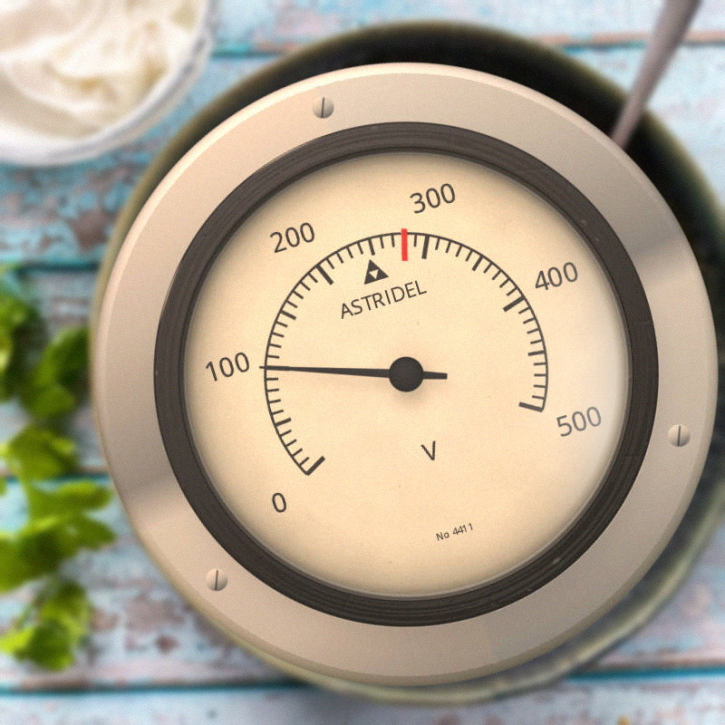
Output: 100 V
